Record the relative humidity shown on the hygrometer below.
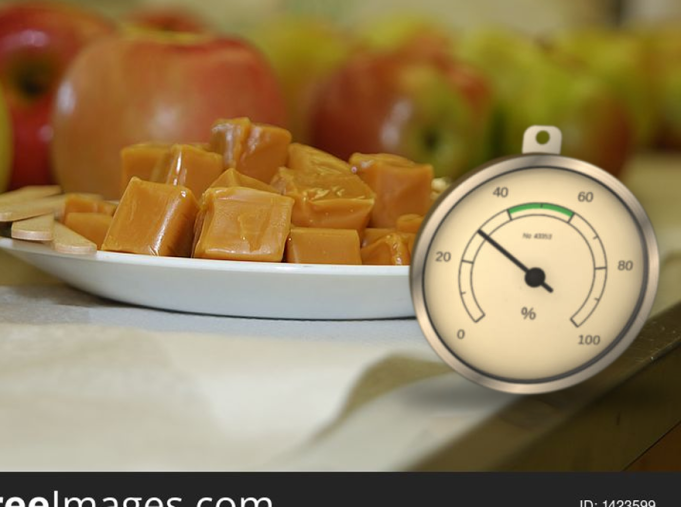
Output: 30 %
